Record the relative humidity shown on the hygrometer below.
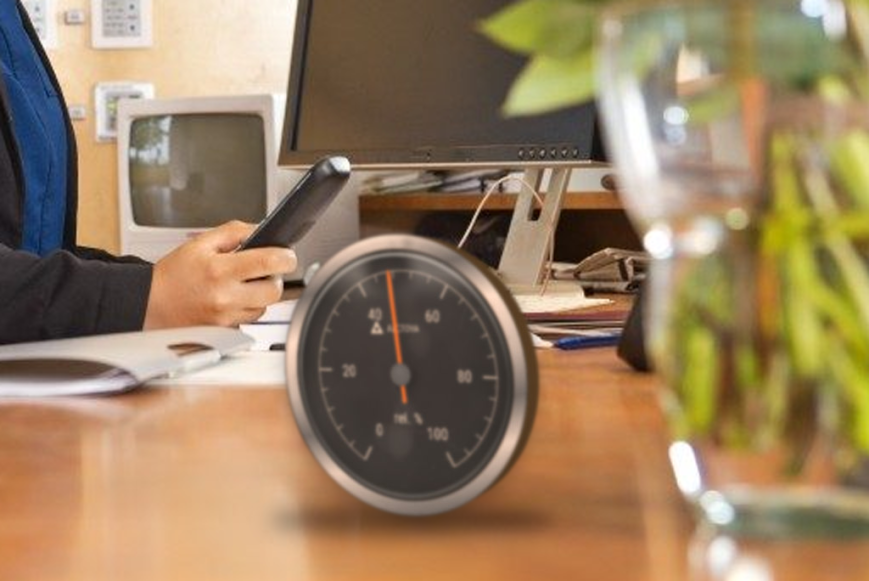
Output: 48 %
